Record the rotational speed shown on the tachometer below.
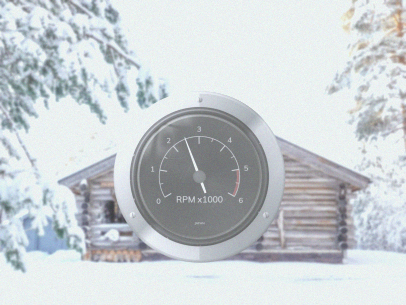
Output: 2500 rpm
